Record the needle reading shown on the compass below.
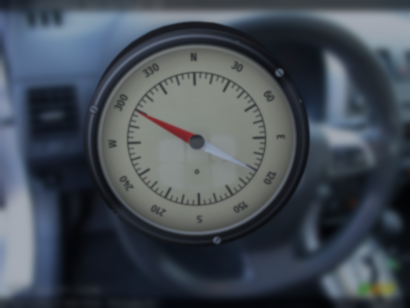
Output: 300 °
